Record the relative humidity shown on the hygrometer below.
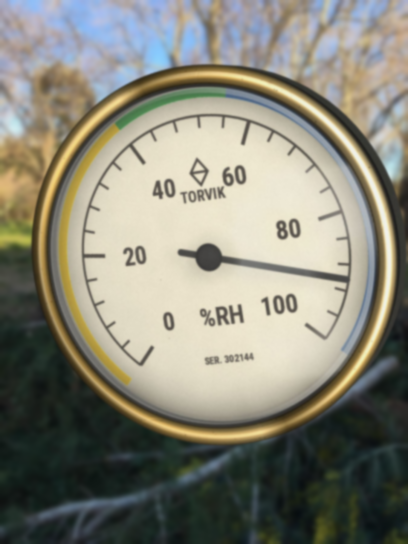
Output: 90 %
